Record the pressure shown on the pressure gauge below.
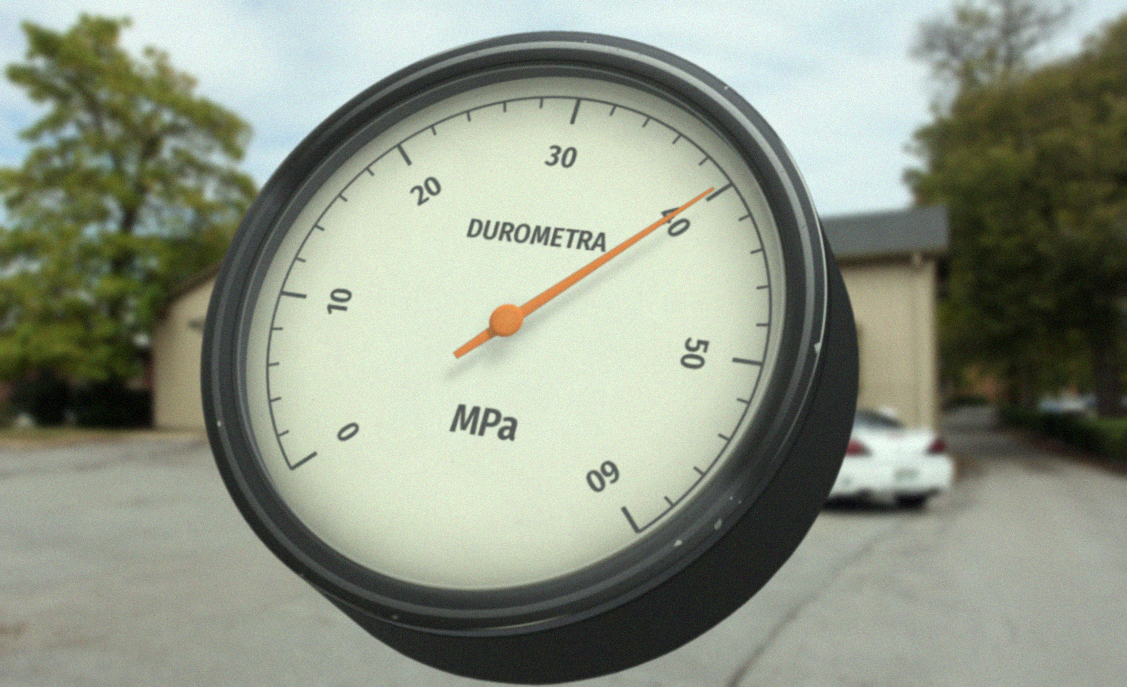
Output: 40 MPa
